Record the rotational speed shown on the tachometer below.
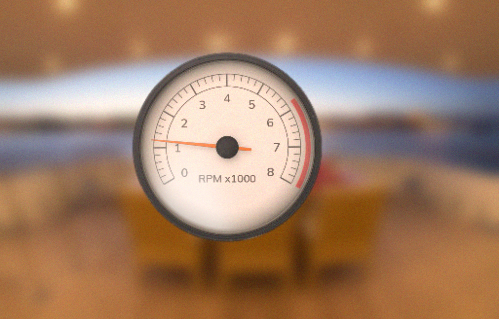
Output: 1200 rpm
